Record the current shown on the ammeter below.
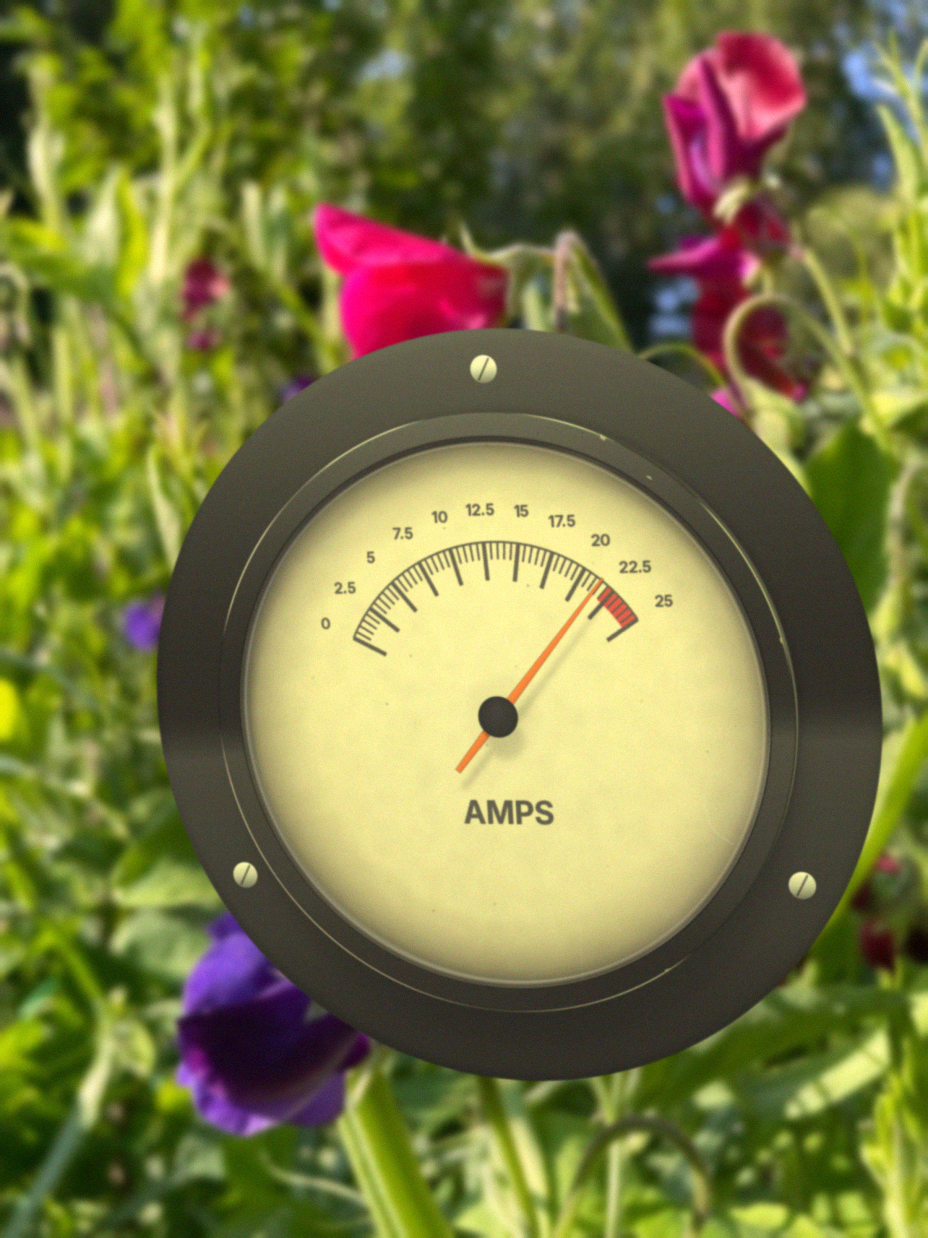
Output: 21.5 A
